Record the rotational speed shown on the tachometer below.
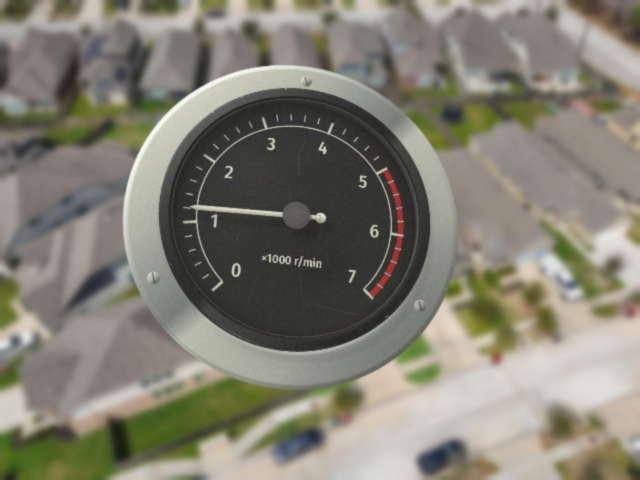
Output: 1200 rpm
